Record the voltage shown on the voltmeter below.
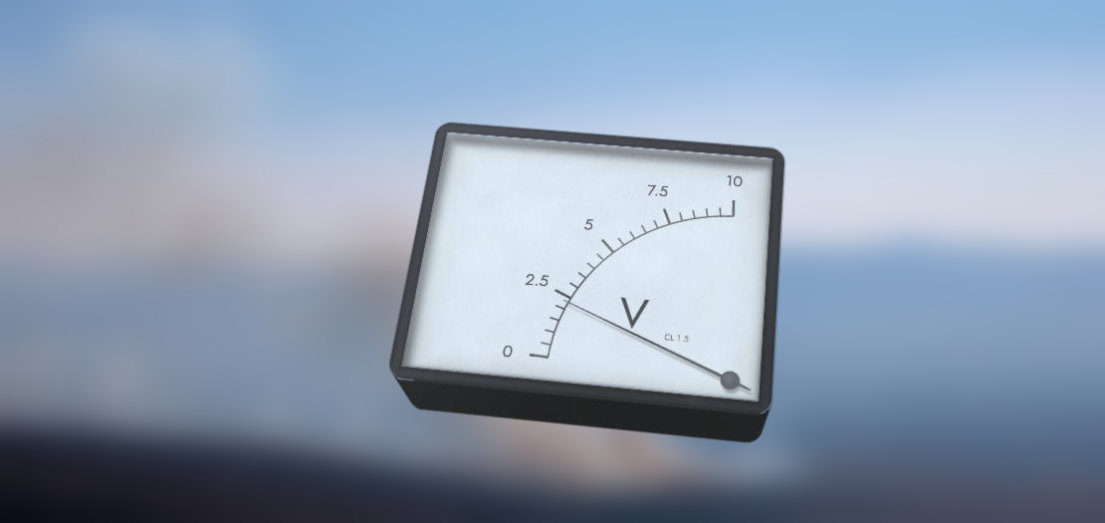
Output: 2.25 V
